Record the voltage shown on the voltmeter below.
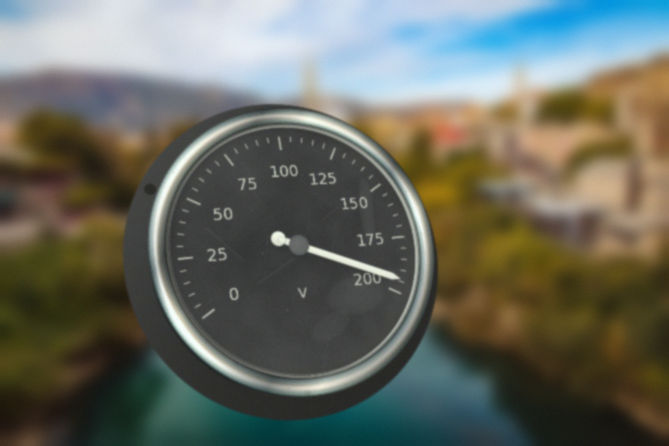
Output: 195 V
